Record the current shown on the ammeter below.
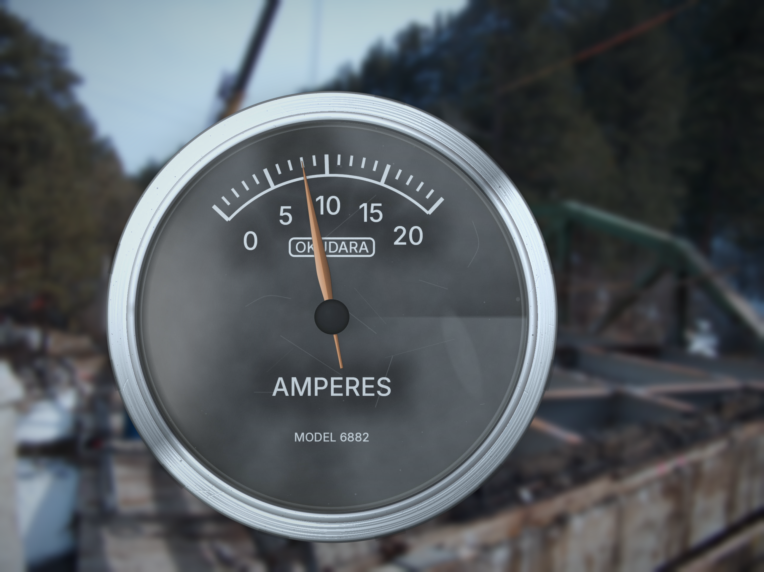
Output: 8 A
